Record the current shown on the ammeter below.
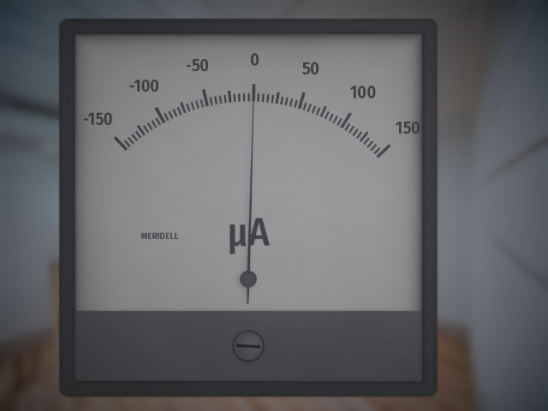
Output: 0 µA
